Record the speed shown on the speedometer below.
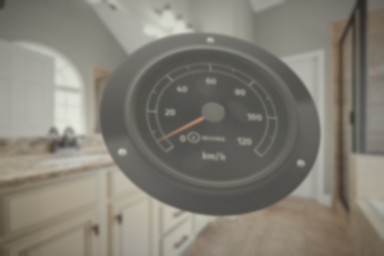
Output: 5 km/h
